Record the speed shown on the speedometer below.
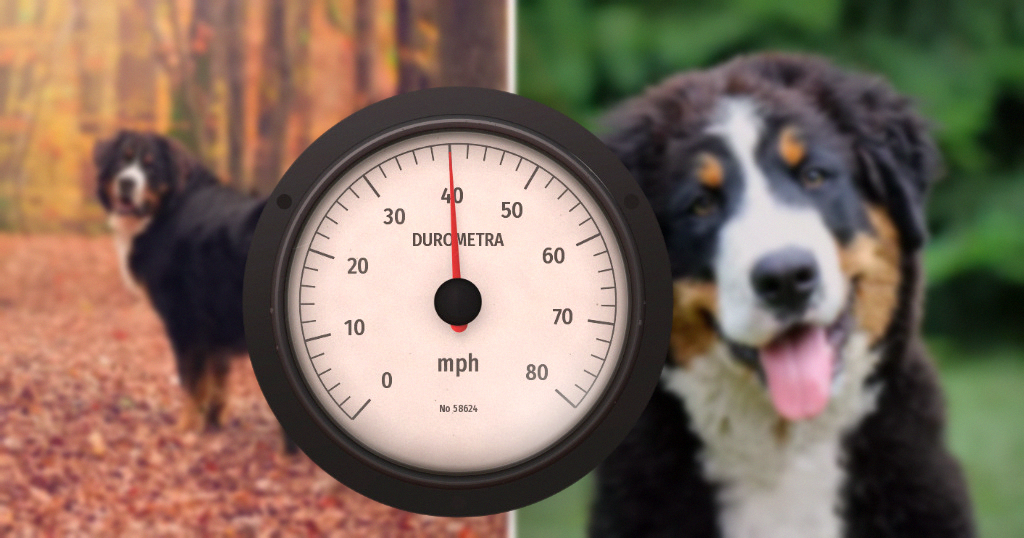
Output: 40 mph
